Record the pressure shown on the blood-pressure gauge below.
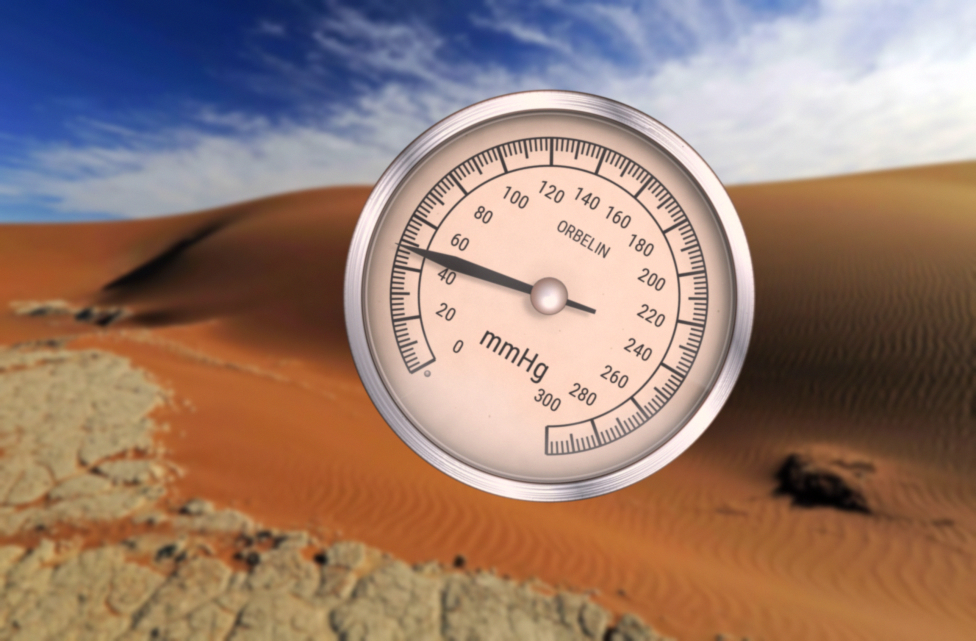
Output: 48 mmHg
